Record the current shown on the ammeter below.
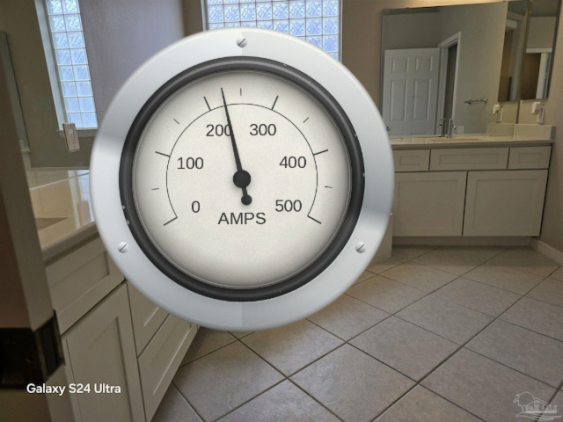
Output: 225 A
